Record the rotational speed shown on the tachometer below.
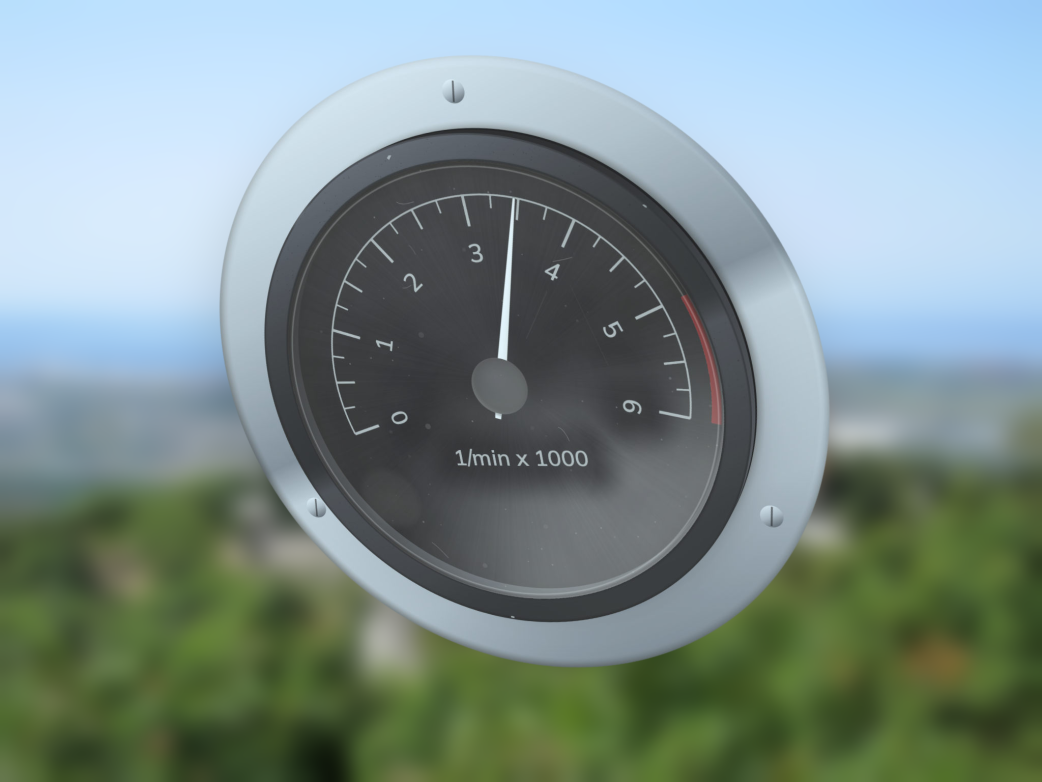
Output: 3500 rpm
